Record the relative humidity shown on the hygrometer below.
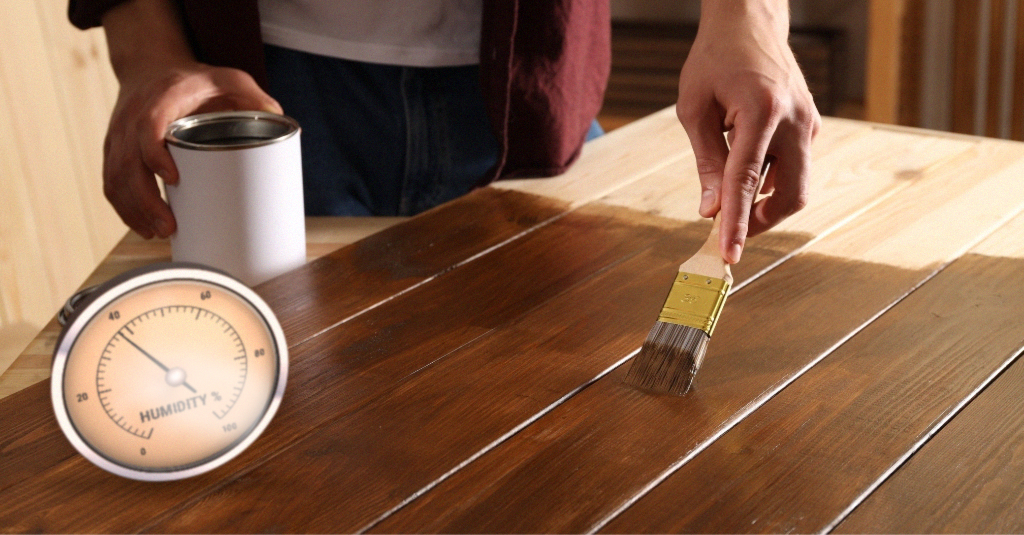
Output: 38 %
